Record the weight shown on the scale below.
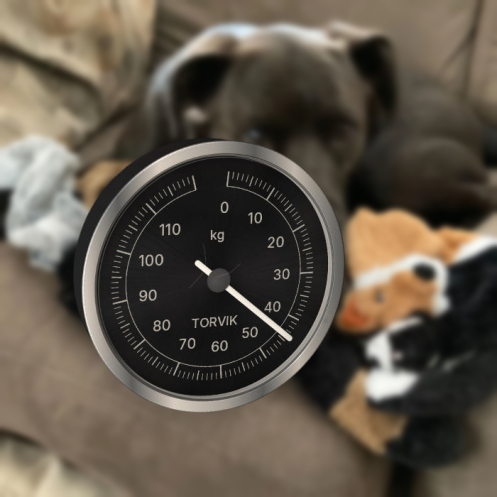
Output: 44 kg
